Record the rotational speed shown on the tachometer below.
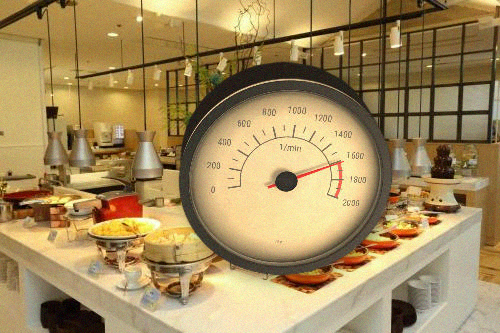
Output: 1600 rpm
